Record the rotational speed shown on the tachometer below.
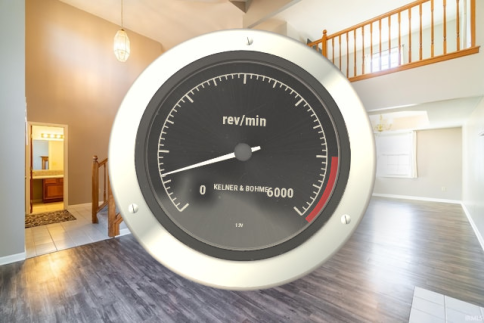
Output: 600 rpm
